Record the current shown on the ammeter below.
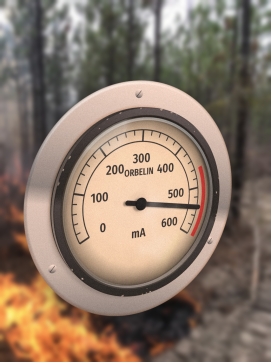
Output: 540 mA
